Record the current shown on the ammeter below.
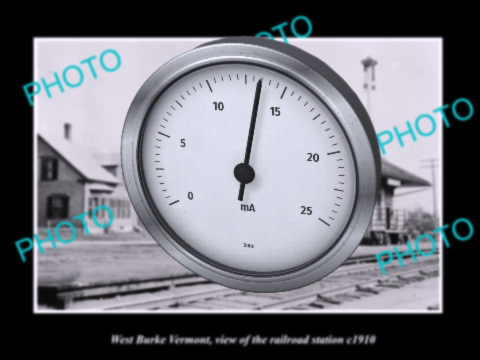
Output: 13.5 mA
